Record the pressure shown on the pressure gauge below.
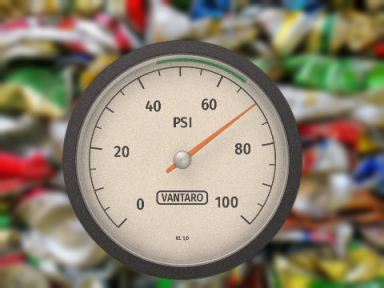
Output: 70 psi
